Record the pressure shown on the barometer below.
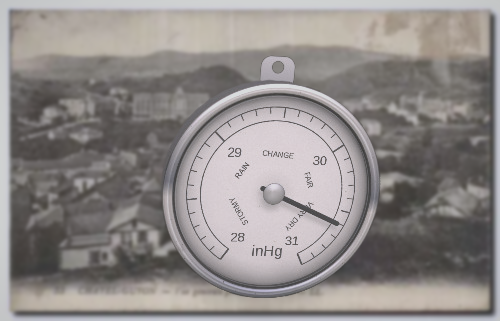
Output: 30.6 inHg
